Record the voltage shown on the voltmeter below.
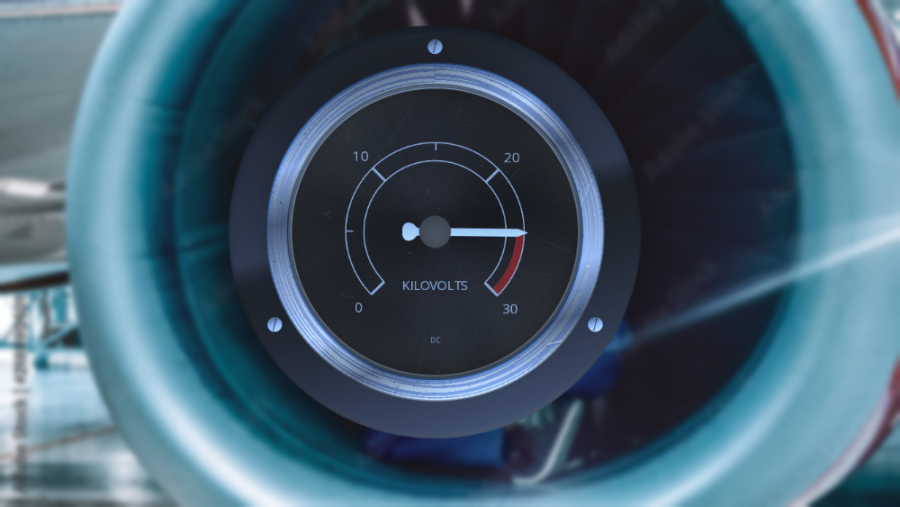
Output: 25 kV
